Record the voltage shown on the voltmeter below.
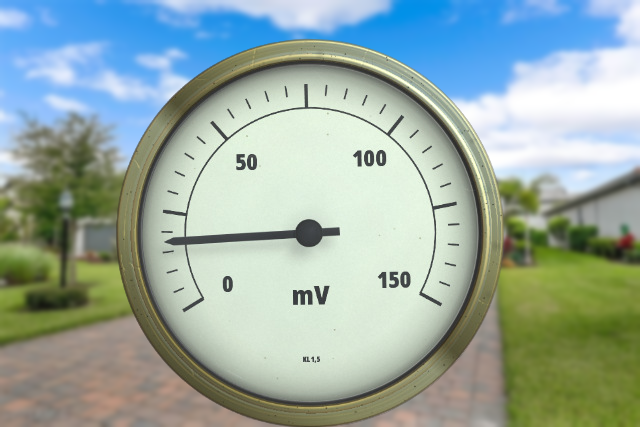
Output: 17.5 mV
